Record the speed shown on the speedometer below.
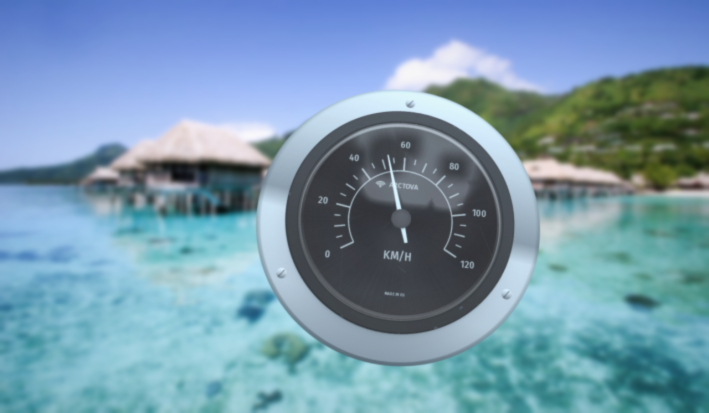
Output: 52.5 km/h
